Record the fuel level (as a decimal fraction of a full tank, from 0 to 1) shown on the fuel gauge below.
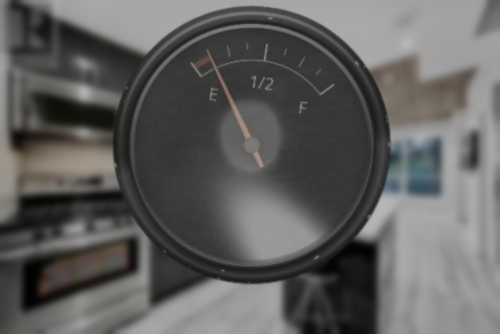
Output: 0.125
